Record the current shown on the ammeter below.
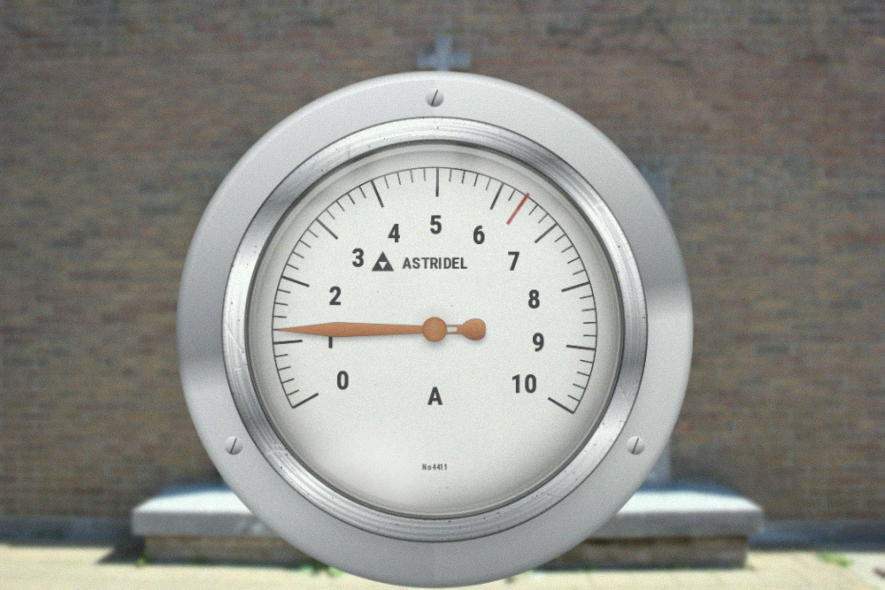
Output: 1.2 A
